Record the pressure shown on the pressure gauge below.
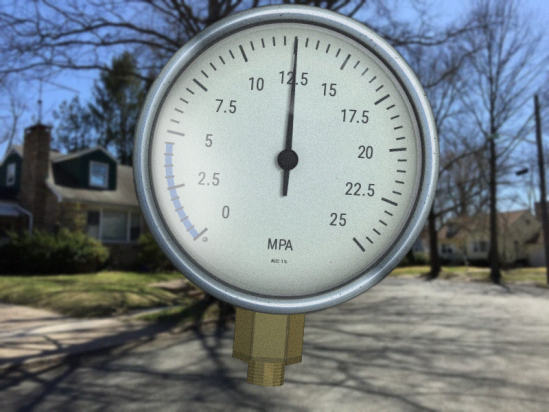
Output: 12.5 MPa
